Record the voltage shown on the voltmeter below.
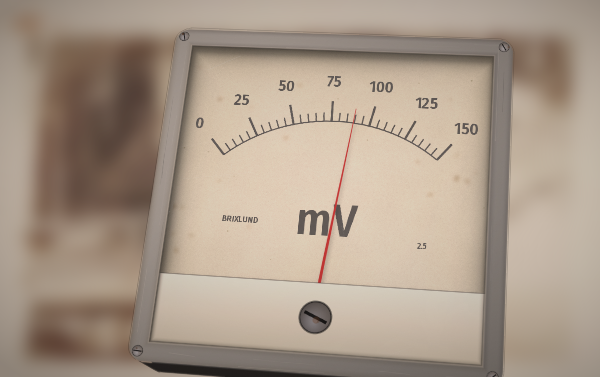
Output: 90 mV
